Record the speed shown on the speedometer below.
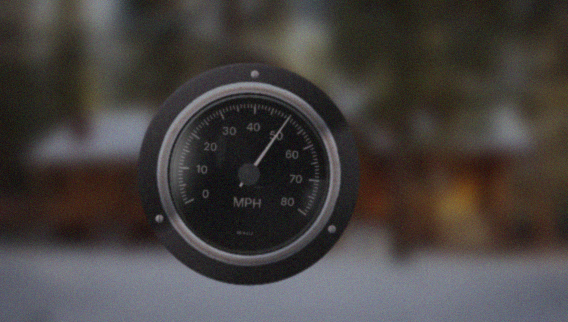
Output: 50 mph
